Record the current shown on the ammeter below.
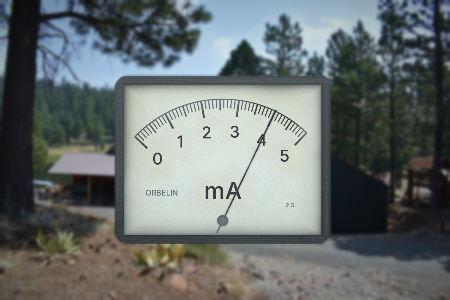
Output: 4 mA
